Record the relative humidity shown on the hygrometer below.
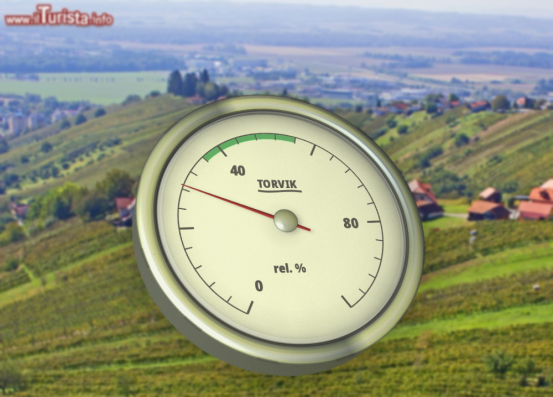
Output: 28 %
